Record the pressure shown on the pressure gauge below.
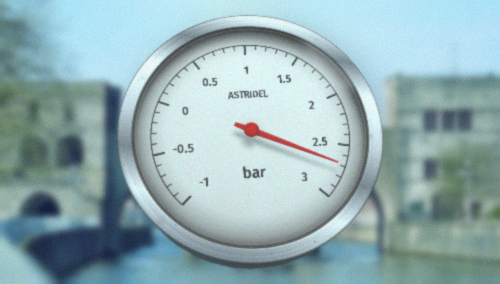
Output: 2.7 bar
